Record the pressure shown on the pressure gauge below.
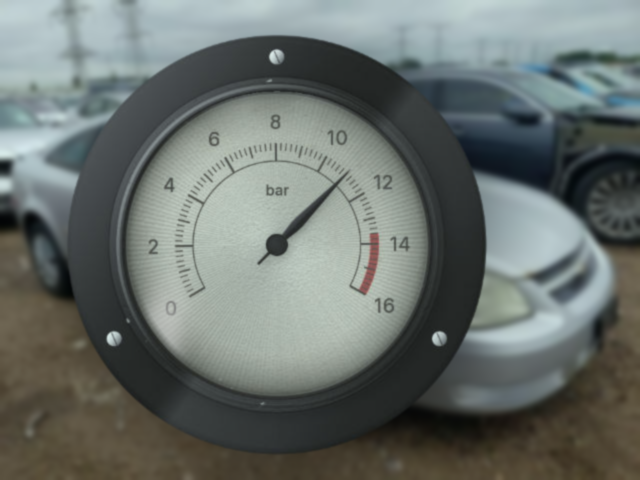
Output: 11 bar
